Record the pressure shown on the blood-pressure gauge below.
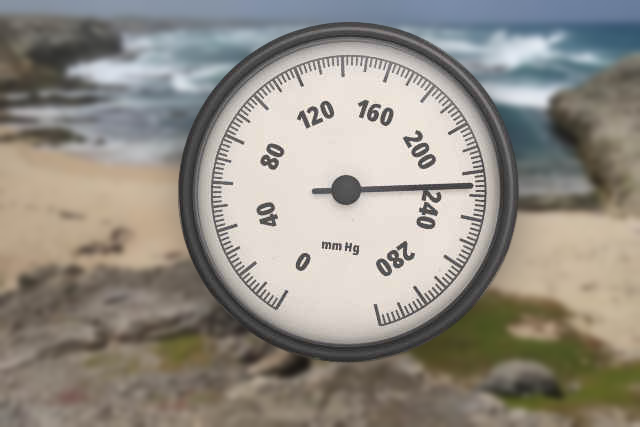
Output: 226 mmHg
